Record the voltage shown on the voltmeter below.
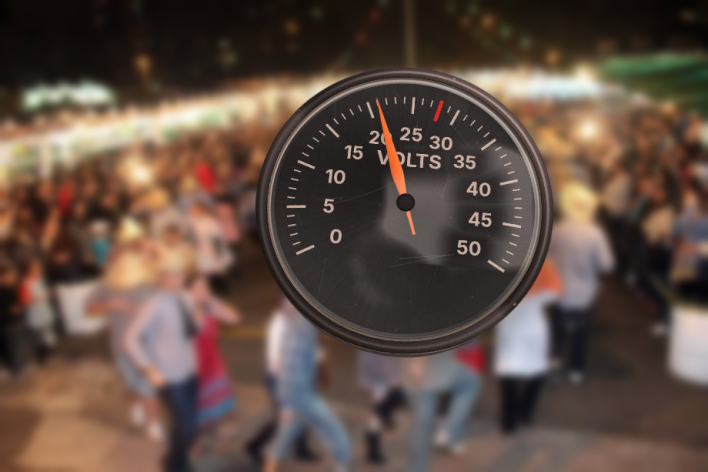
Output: 21 V
